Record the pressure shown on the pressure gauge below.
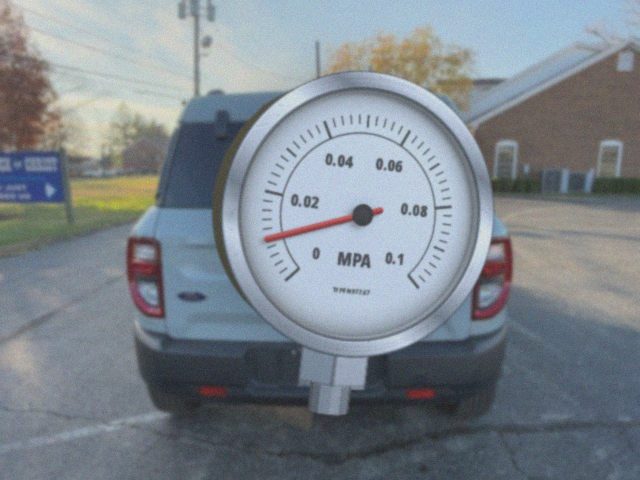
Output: 0.01 MPa
